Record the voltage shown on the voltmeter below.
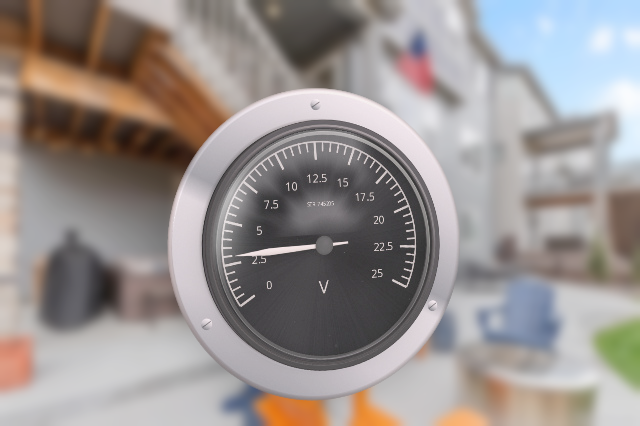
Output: 3 V
